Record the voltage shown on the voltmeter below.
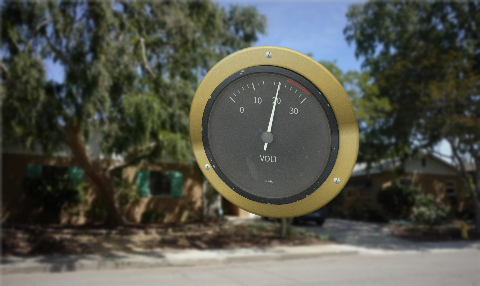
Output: 20 V
